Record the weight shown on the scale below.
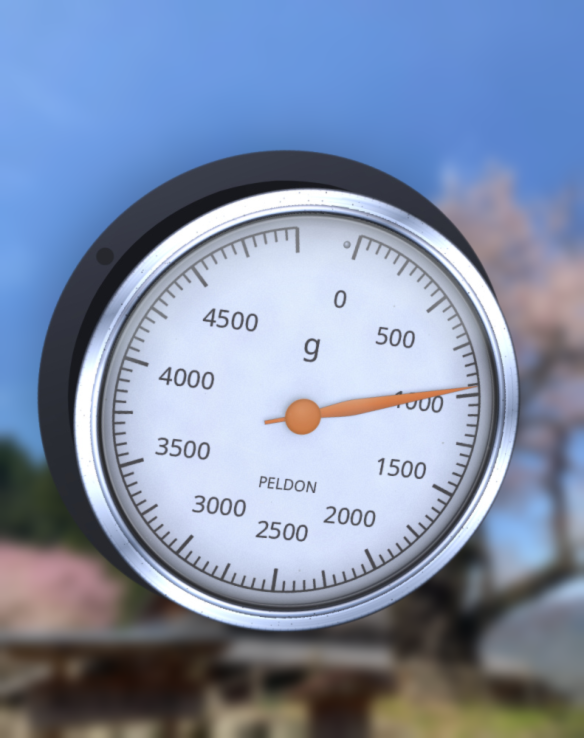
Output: 950 g
